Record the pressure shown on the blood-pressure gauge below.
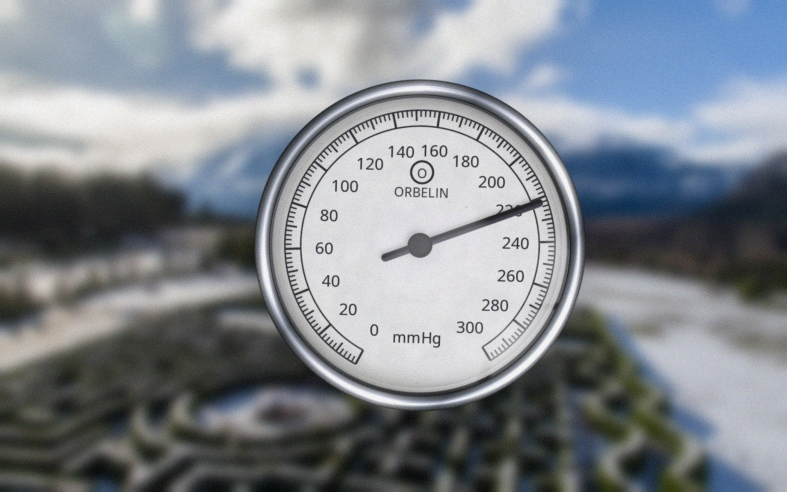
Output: 222 mmHg
